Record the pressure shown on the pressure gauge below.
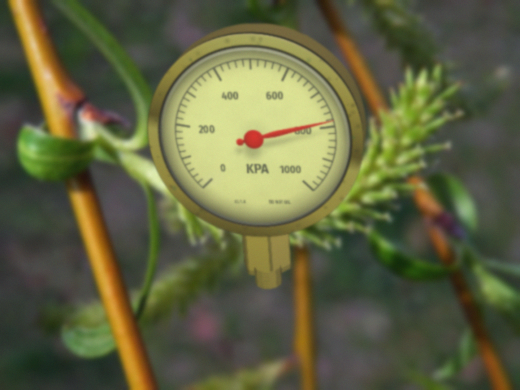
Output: 780 kPa
